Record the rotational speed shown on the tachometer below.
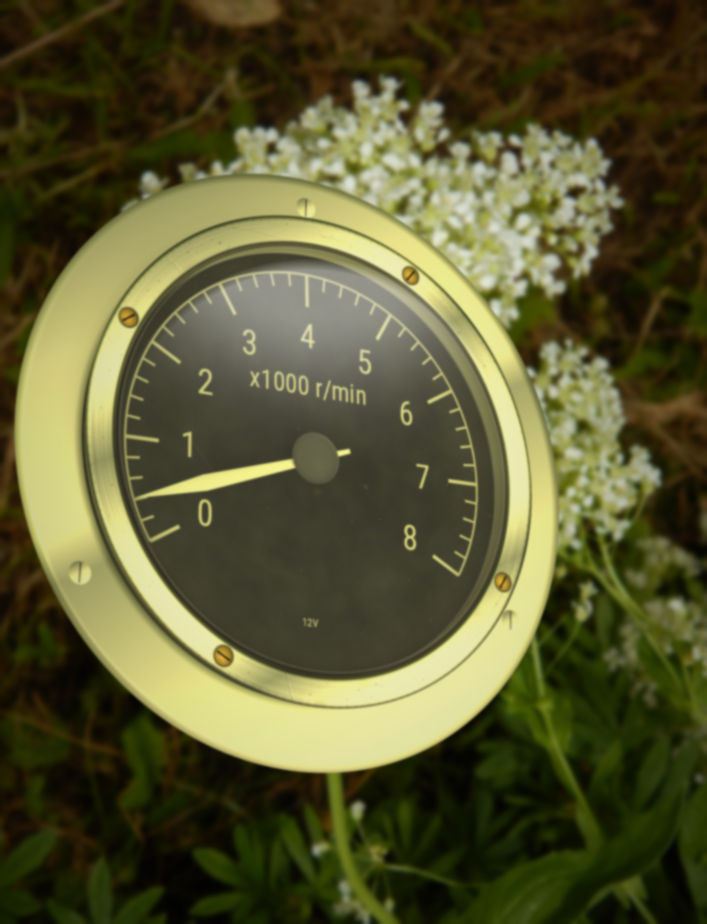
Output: 400 rpm
